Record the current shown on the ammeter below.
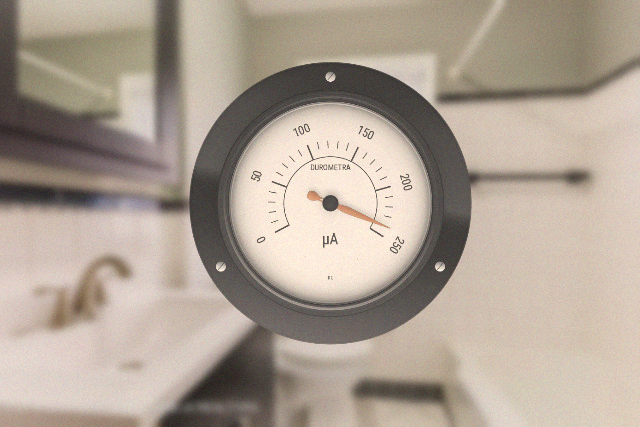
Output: 240 µA
